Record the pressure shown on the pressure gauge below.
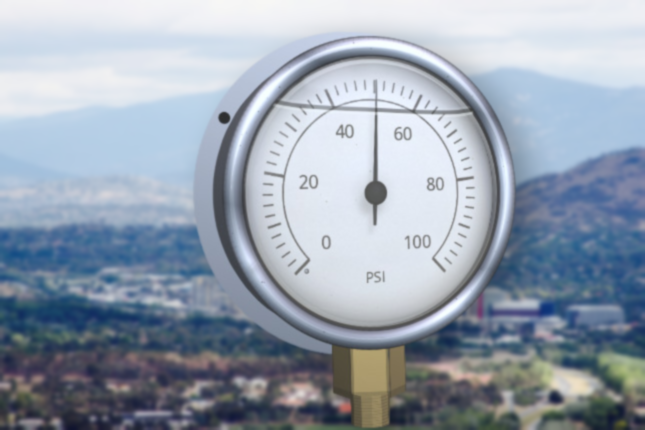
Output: 50 psi
